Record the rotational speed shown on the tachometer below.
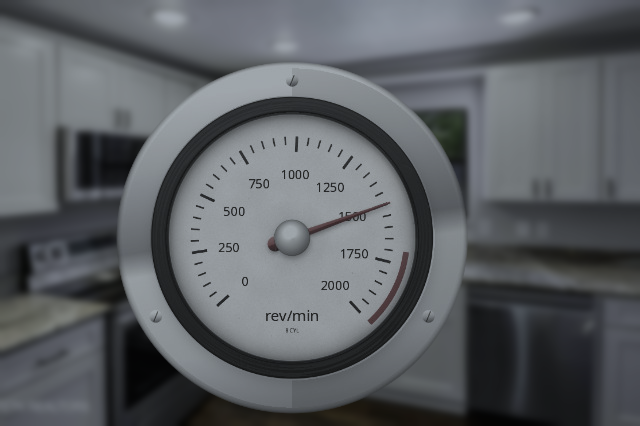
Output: 1500 rpm
